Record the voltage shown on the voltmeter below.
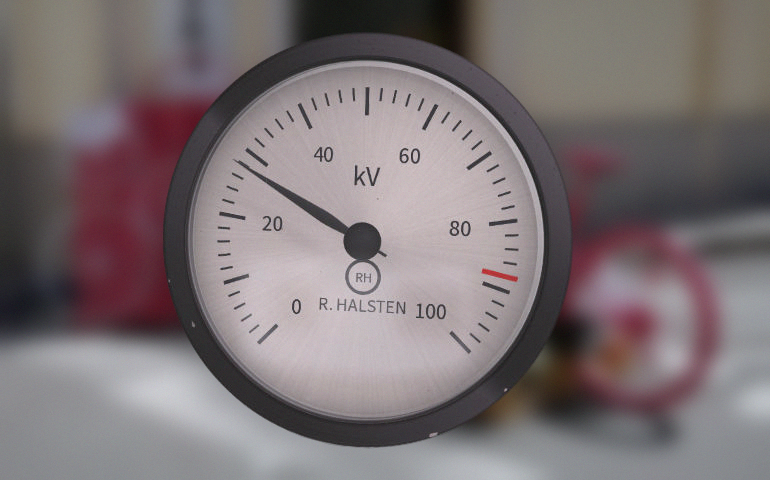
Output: 28 kV
